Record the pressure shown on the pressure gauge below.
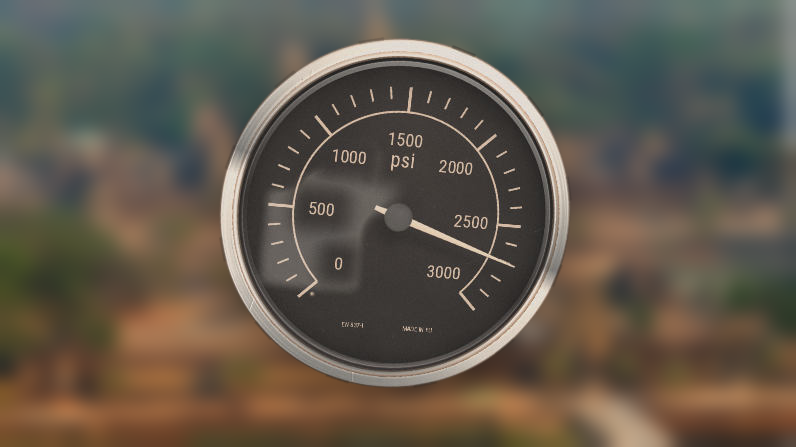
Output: 2700 psi
